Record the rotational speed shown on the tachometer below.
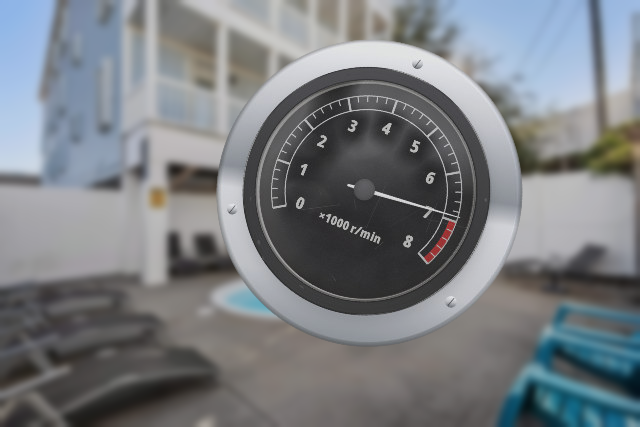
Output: 6900 rpm
